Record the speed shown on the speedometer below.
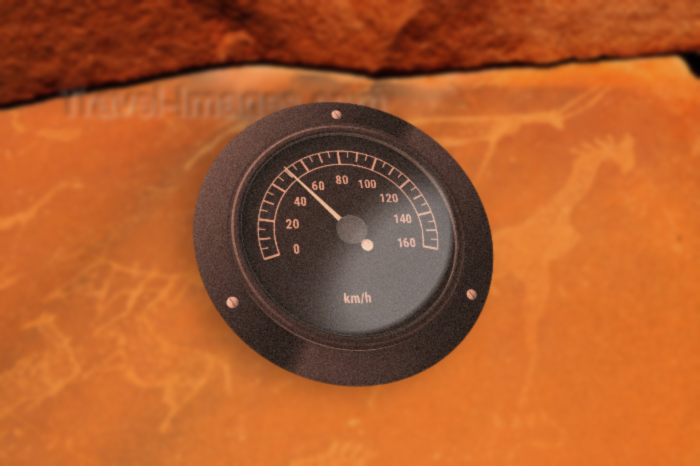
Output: 50 km/h
